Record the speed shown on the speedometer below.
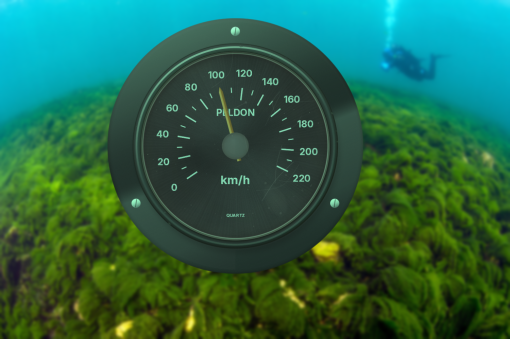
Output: 100 km/h
